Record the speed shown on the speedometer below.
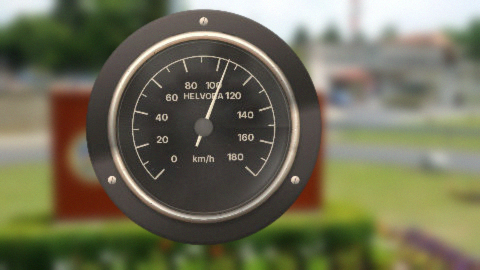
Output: 105 km/h
